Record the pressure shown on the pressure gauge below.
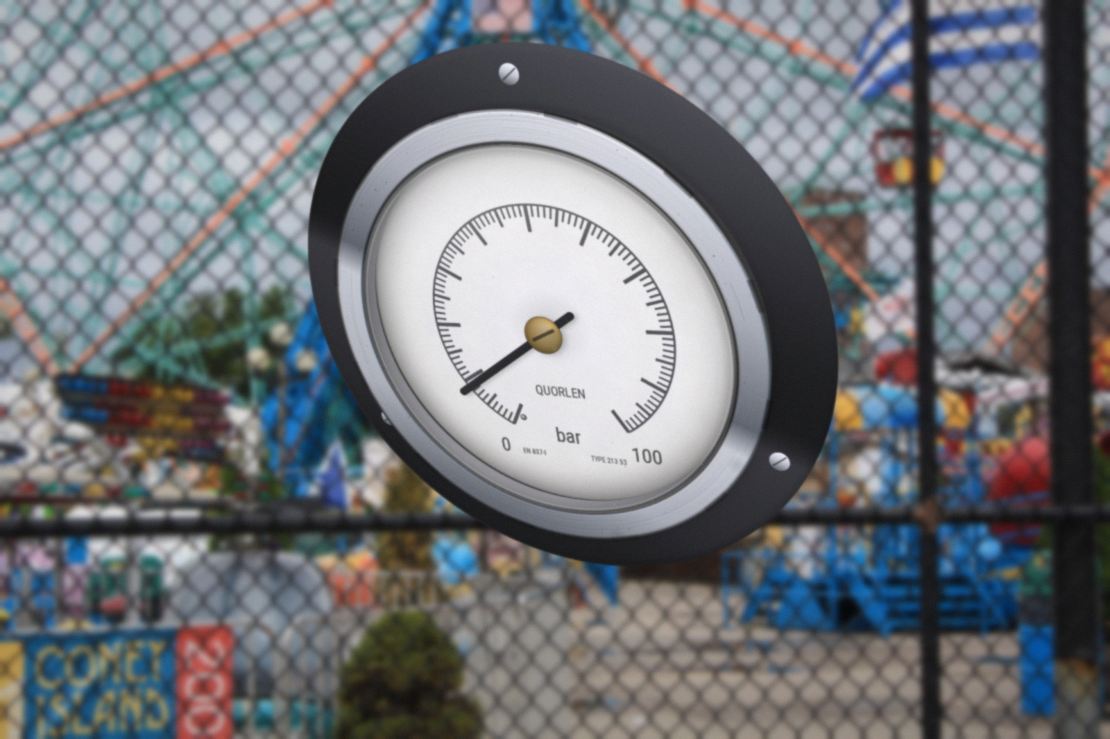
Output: 9 bar
